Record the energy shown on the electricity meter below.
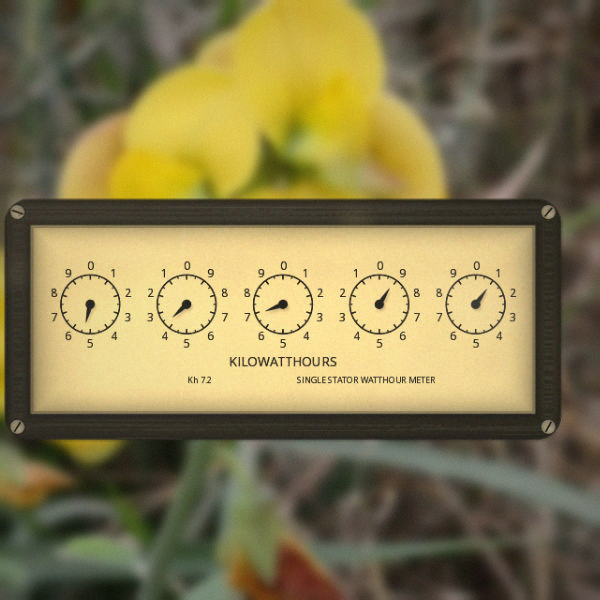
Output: 53691 kWh
